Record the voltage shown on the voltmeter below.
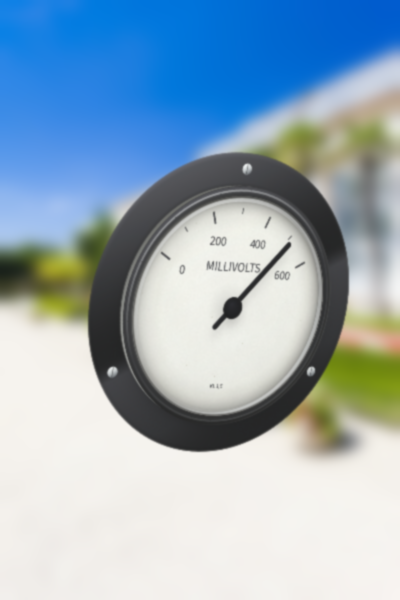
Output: 500 mV
